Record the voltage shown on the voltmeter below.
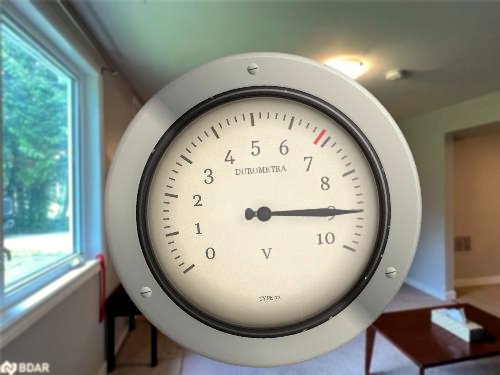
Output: 9 V
